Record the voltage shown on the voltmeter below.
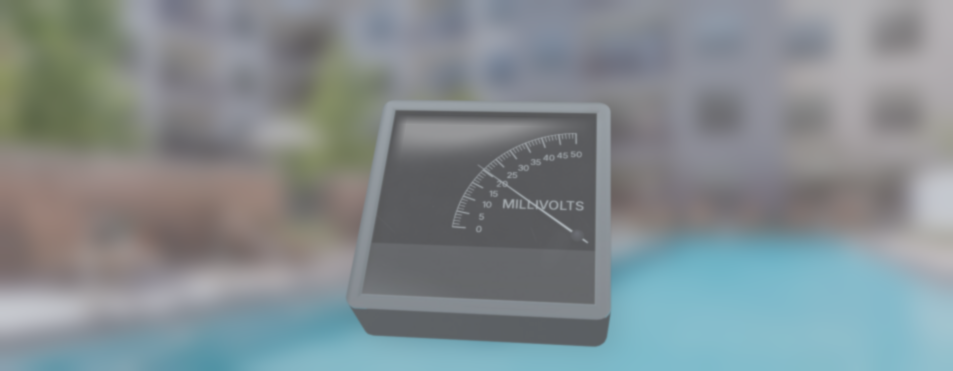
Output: 20 mV
